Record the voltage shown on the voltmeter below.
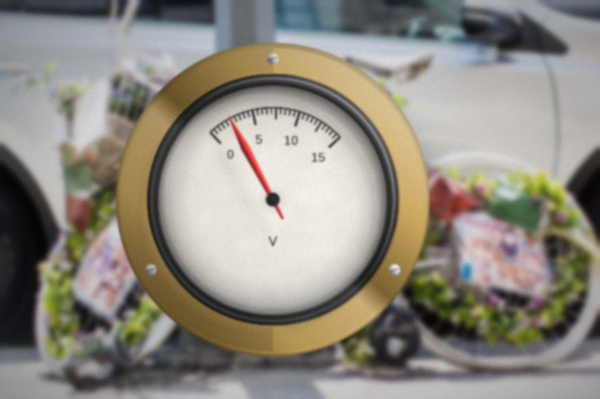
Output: 2.5 V
